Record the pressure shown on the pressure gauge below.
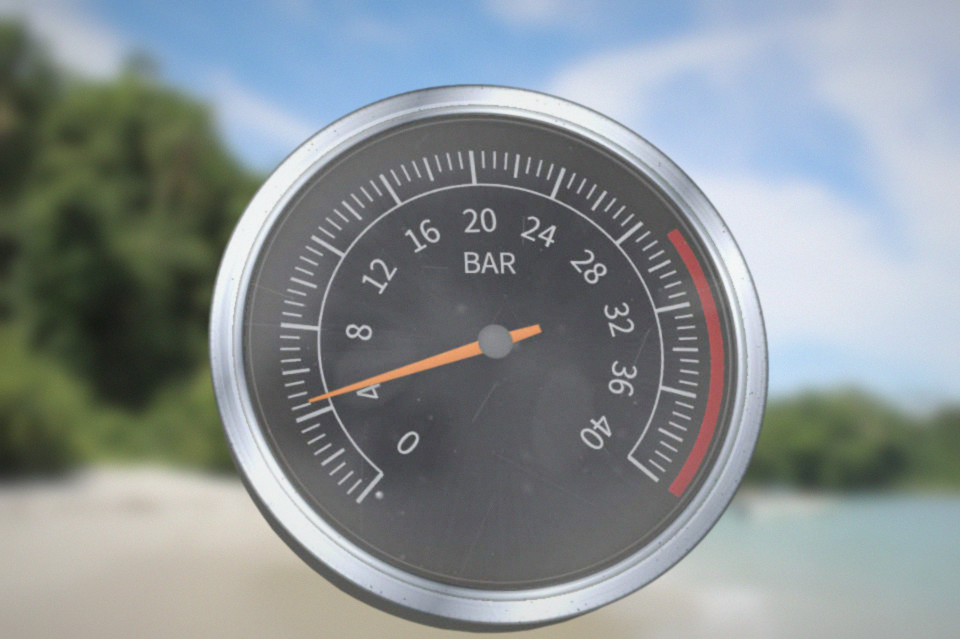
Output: 4.5 bar
